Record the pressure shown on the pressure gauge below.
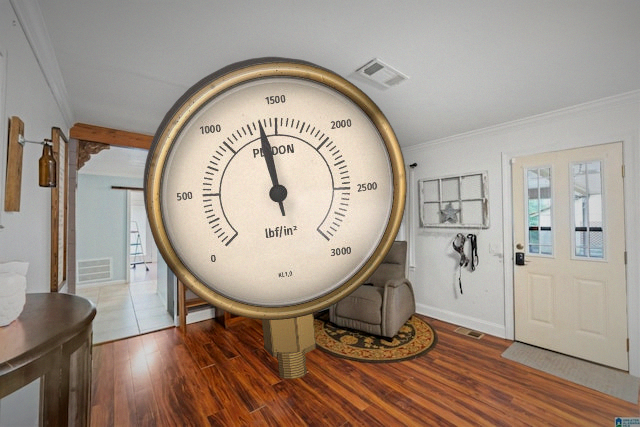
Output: 1350 psi
